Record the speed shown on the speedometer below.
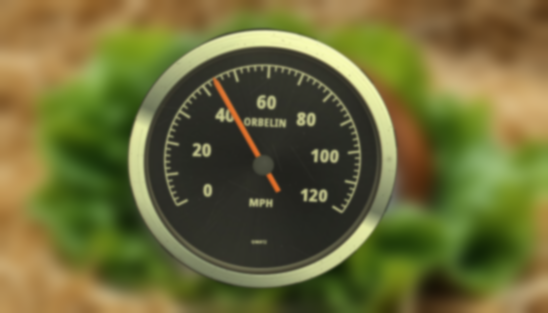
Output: 44 mph
